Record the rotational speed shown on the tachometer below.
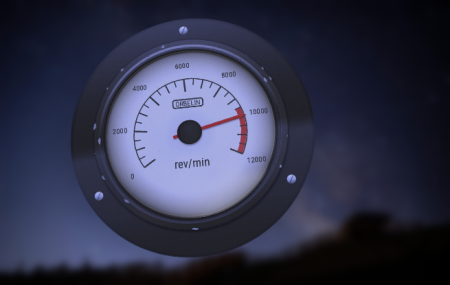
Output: 10000 rpm
